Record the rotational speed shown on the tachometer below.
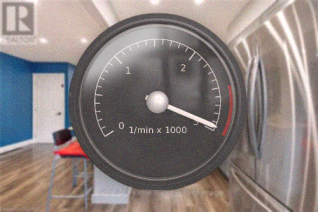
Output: 2950 rpm
